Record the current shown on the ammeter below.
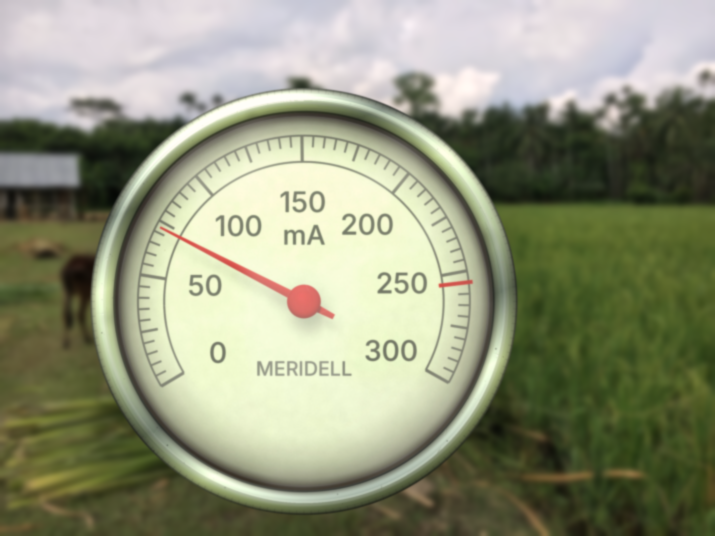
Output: 72.5 mA
